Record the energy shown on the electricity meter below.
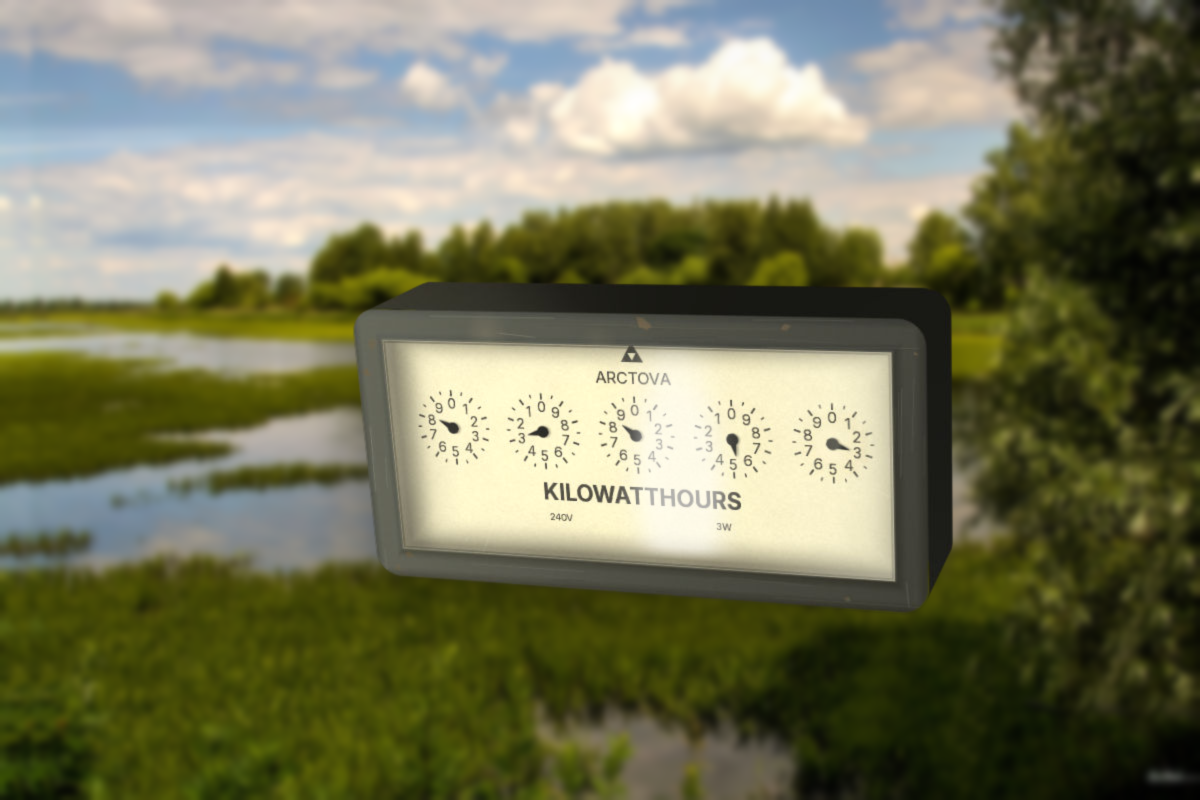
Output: 82853 kWh
